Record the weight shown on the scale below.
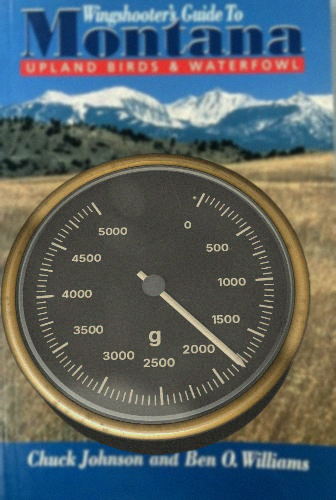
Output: 1800 g
